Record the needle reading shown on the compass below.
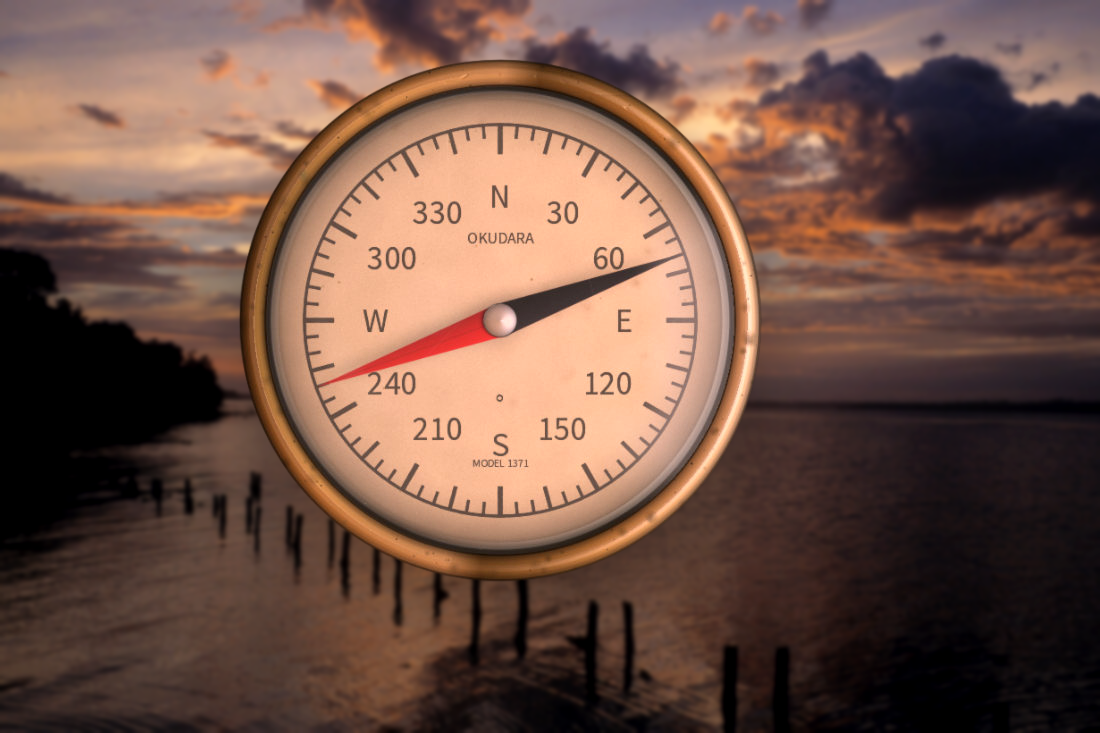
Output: 250 °
